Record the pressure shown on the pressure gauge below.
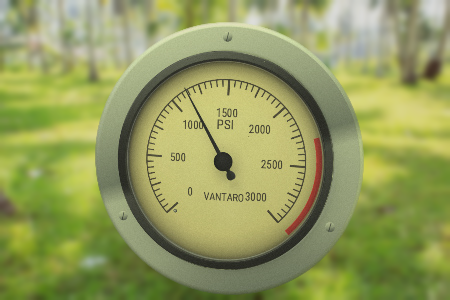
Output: 1150 psi
